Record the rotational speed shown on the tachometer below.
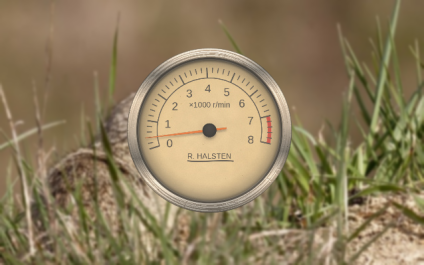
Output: 400 rpm
